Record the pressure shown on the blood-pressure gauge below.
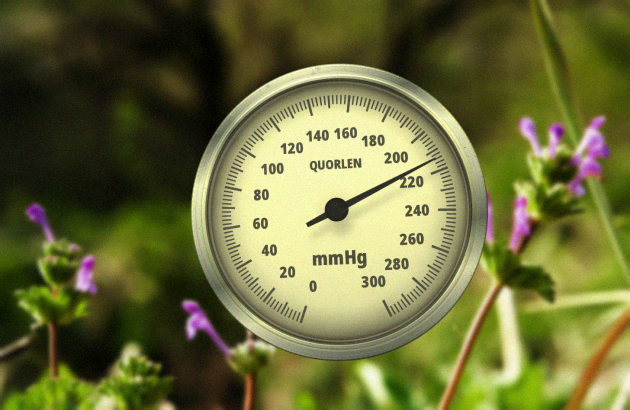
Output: 214 mmHg
